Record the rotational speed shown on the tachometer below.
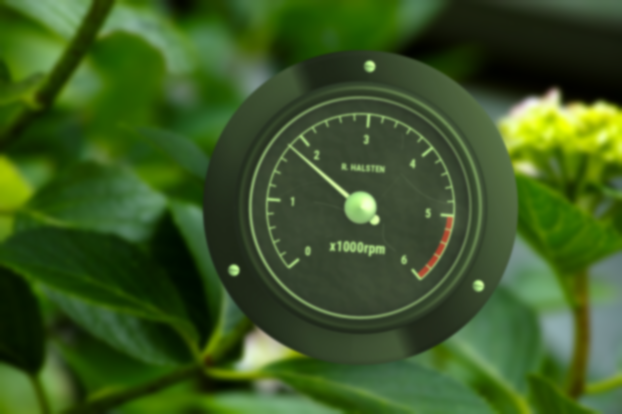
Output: 1800 rpm
